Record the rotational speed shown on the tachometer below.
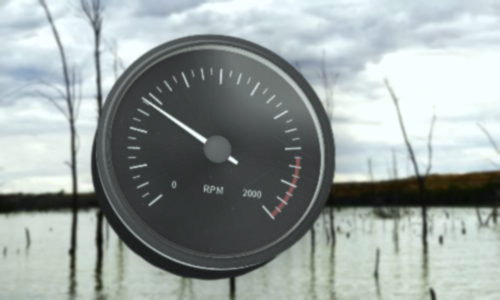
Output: 550 rpm
